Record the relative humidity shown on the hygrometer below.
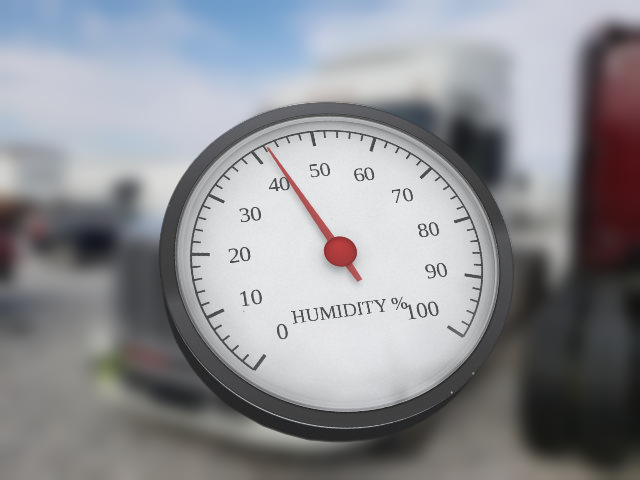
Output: 42 %
